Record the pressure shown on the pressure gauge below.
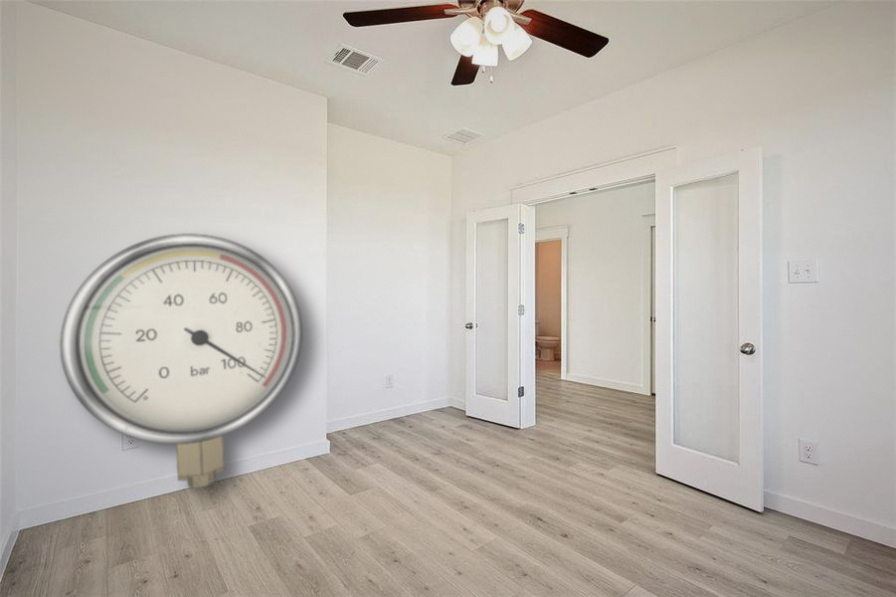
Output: 98 bar
